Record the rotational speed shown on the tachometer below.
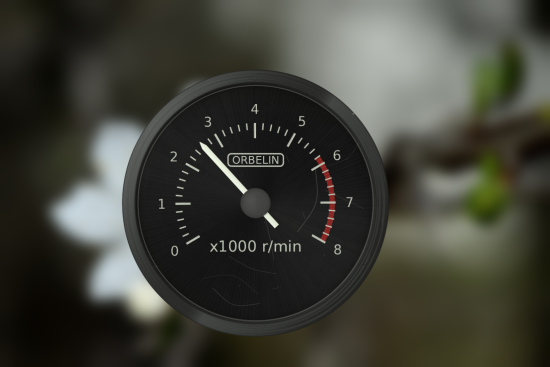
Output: 2600 rpm
